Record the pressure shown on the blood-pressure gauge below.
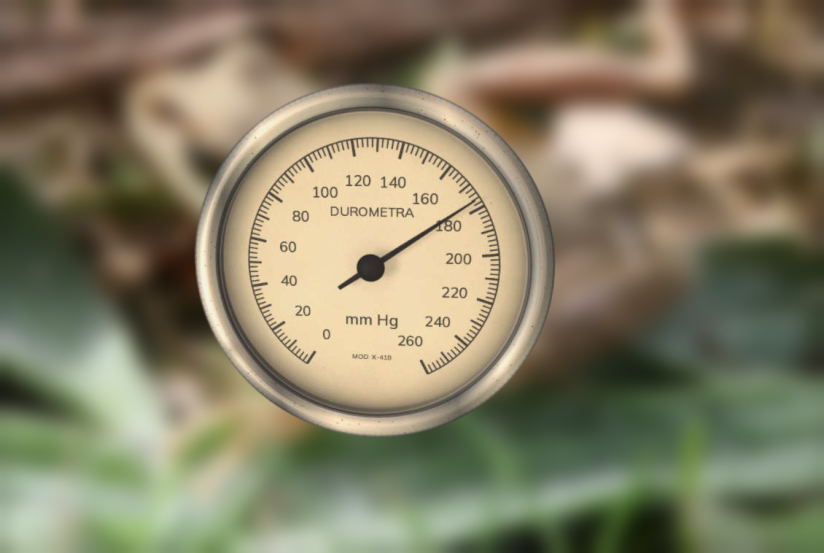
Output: 176 mmHg
